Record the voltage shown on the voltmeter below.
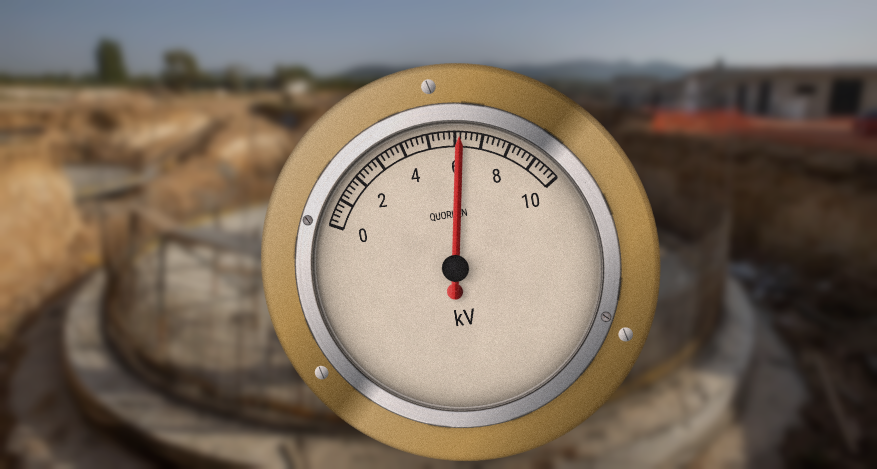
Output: 6.2 kV
